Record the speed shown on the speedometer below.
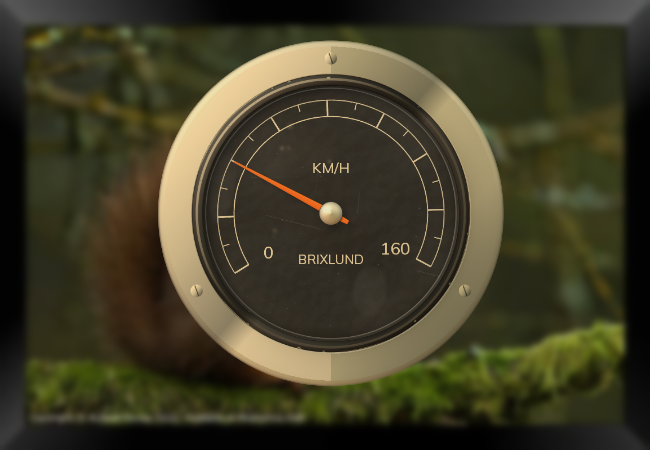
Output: 40 km/h
